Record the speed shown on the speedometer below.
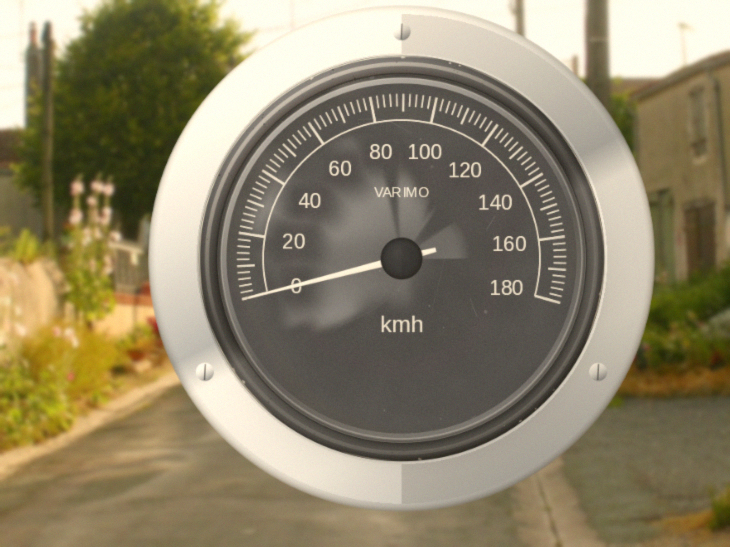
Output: 0 km/h
